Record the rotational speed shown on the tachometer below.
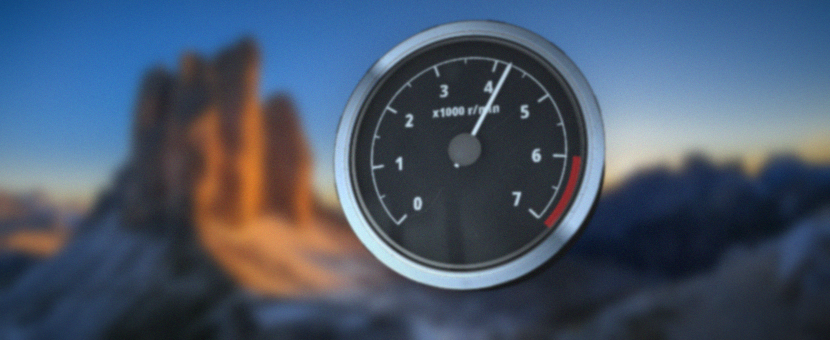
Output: 4250 rpm
